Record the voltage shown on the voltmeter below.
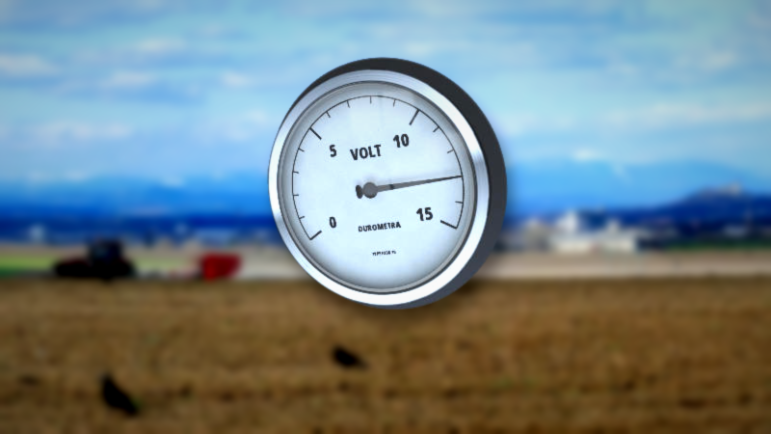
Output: 13 V
